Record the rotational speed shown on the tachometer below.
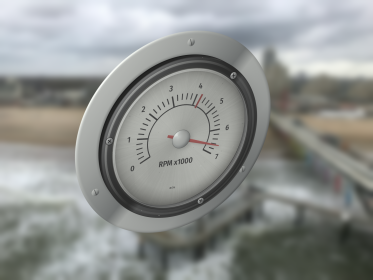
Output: 6600 rpm
